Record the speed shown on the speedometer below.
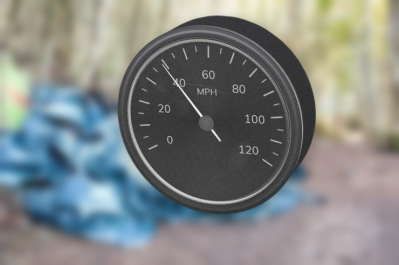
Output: 40 mph
